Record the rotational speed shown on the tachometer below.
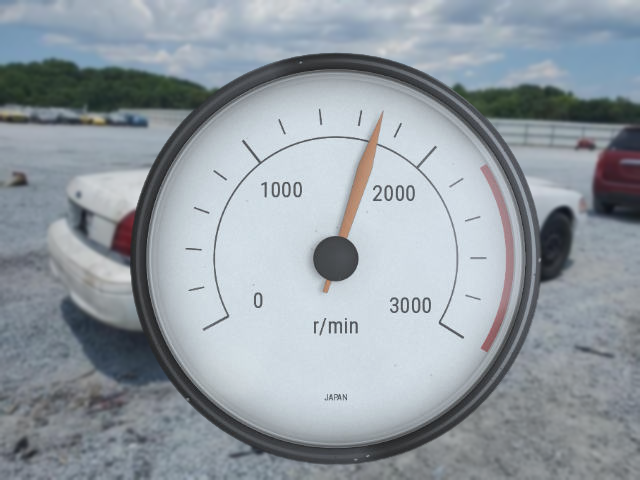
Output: 1700 rpm
